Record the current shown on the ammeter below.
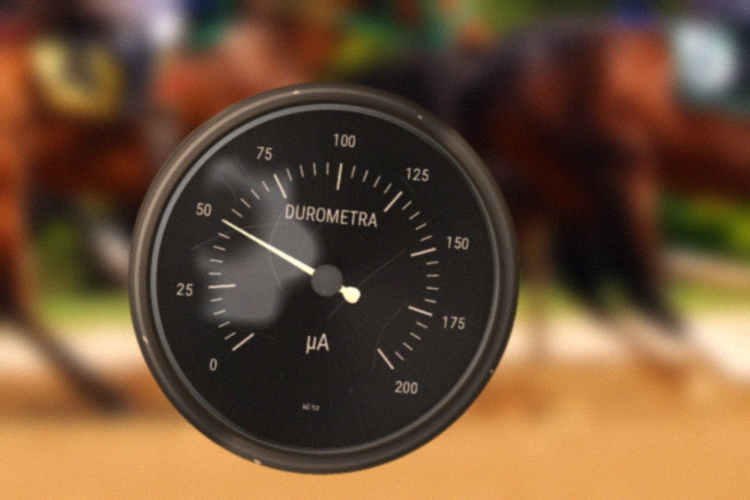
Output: 50 µA
